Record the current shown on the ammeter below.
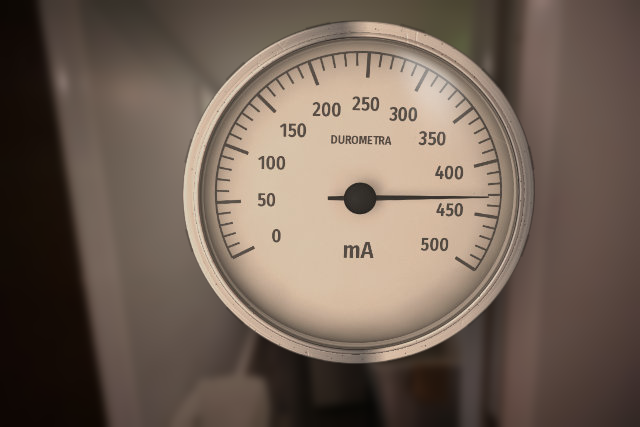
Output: 430 mA
